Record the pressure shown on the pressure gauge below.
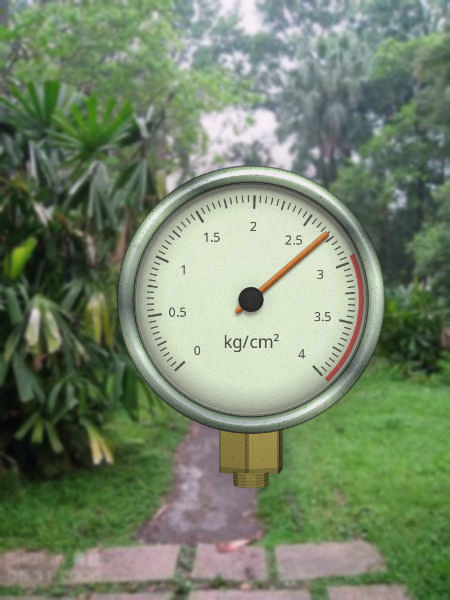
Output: 2.7 kg/cm²
